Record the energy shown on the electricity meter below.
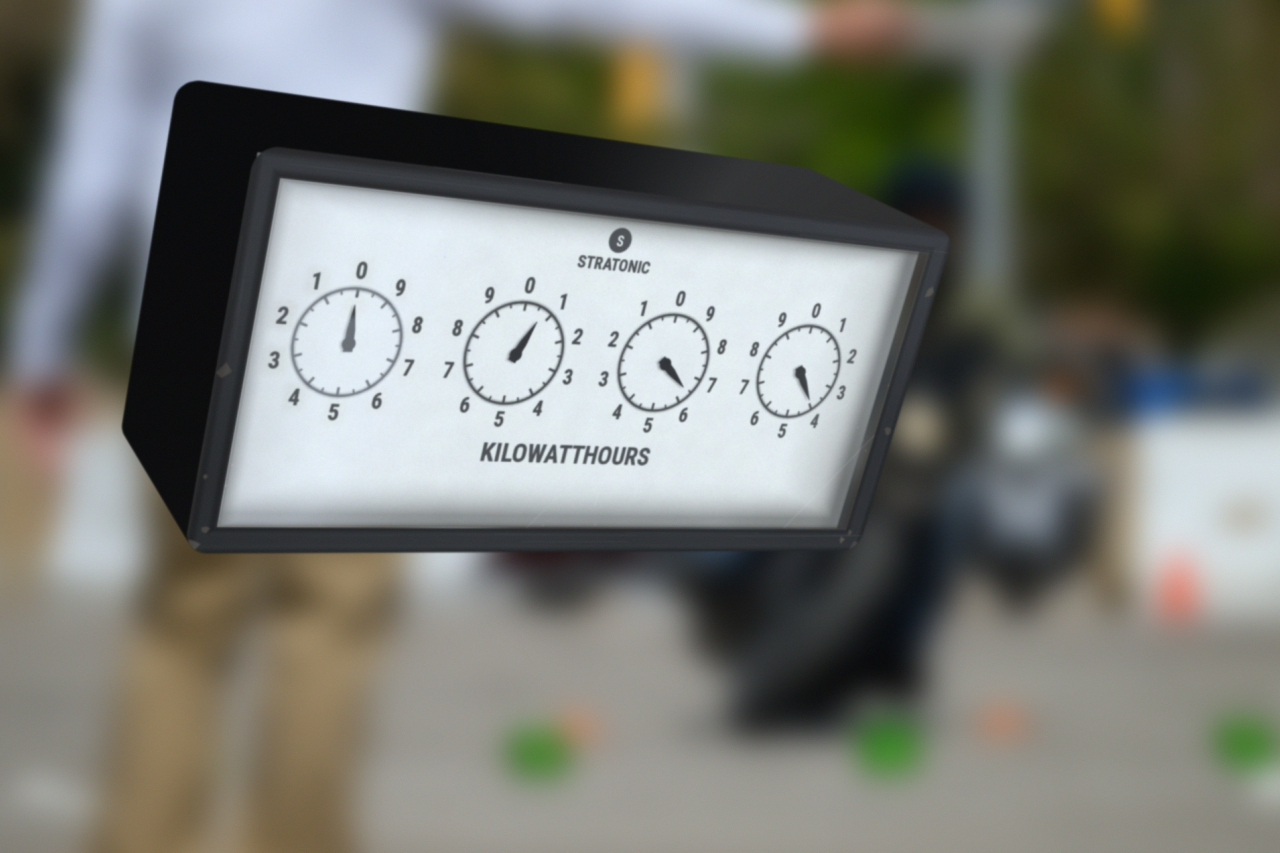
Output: 64 kWh
